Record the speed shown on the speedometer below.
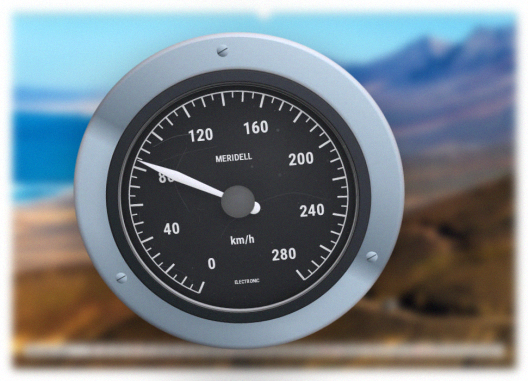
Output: 85 km/h
